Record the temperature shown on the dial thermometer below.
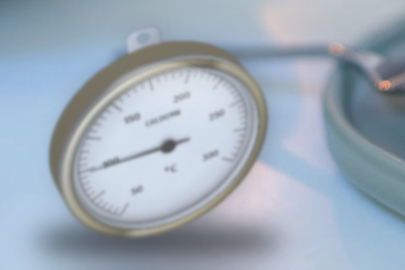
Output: 100 °C
